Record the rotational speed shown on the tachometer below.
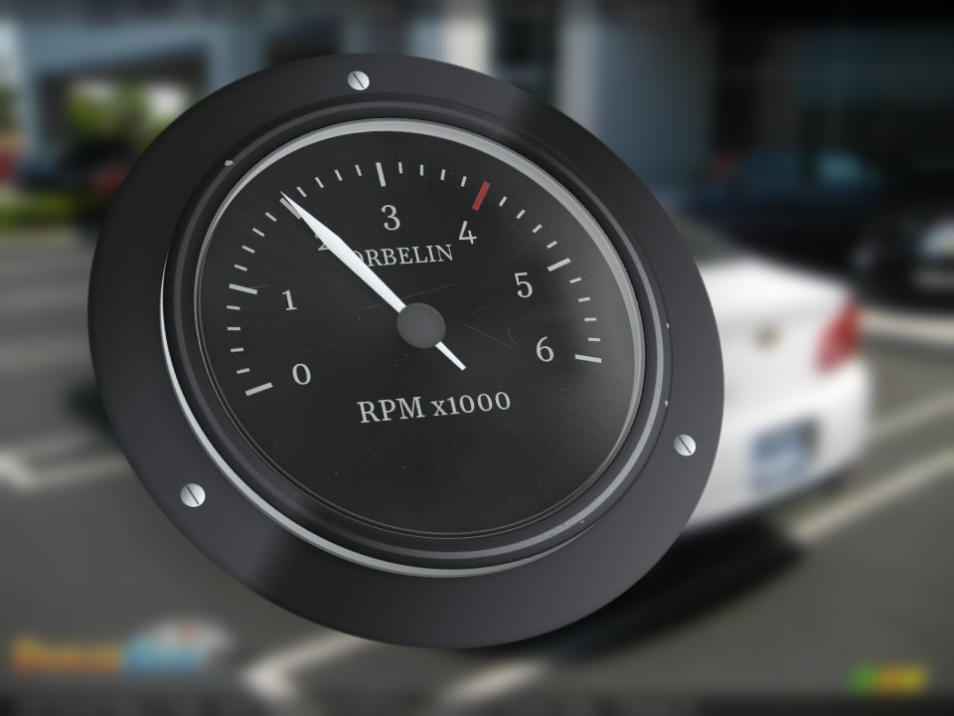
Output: 2000 rpm
